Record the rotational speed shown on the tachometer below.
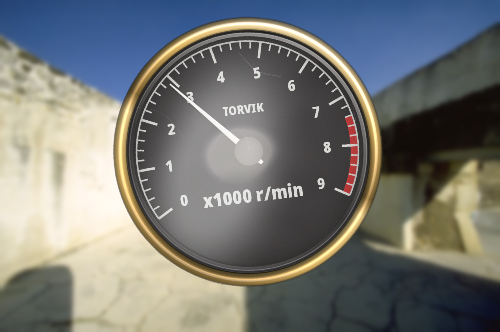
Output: 2900 rpm
